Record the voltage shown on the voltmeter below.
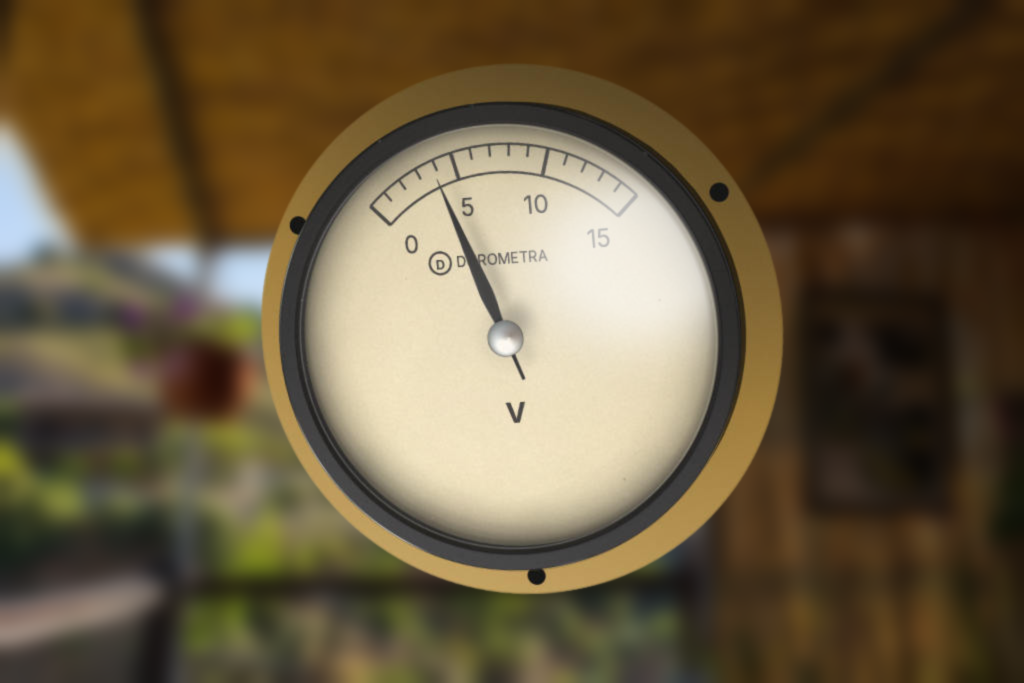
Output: 4 V
